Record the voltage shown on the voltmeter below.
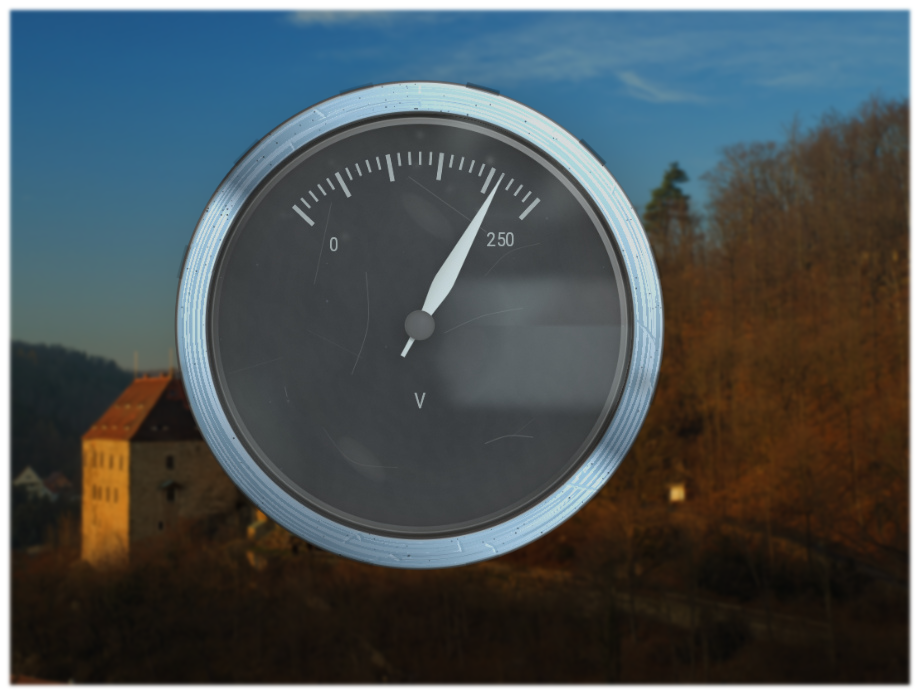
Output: 210 V
